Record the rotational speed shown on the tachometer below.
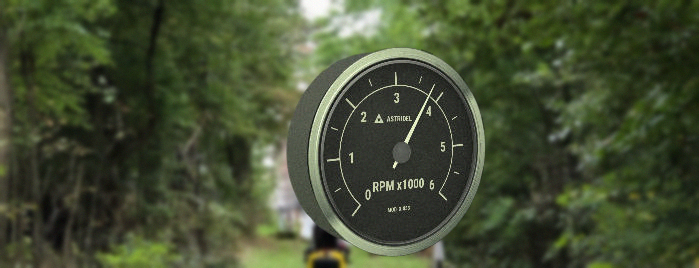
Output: 3750 rpm
